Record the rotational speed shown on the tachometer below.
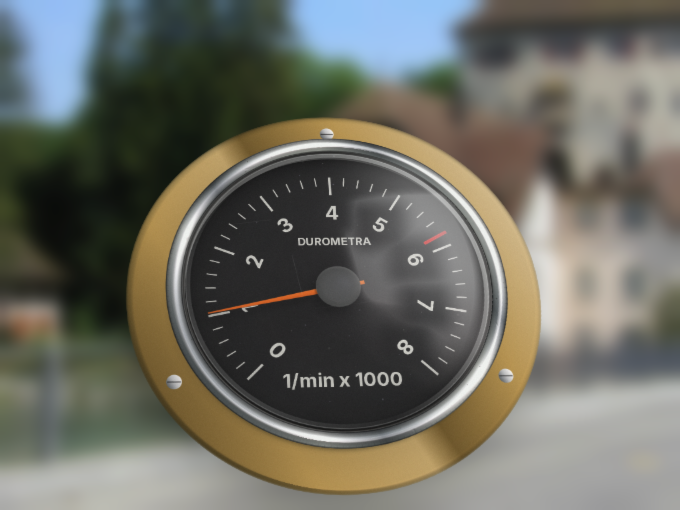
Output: 1000 rpm
